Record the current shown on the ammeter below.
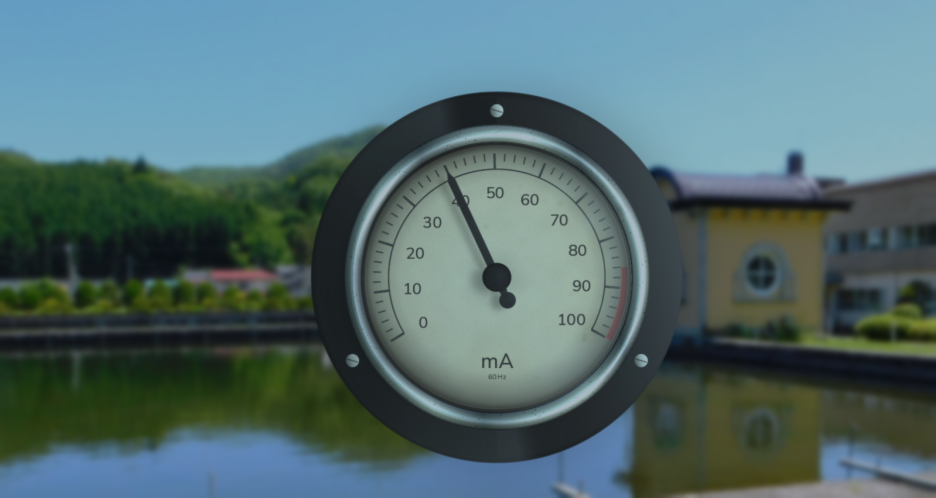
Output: 40 mA
